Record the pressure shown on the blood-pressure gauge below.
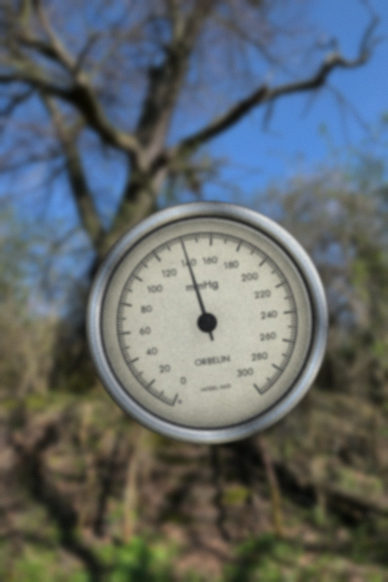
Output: 140 mmHg
